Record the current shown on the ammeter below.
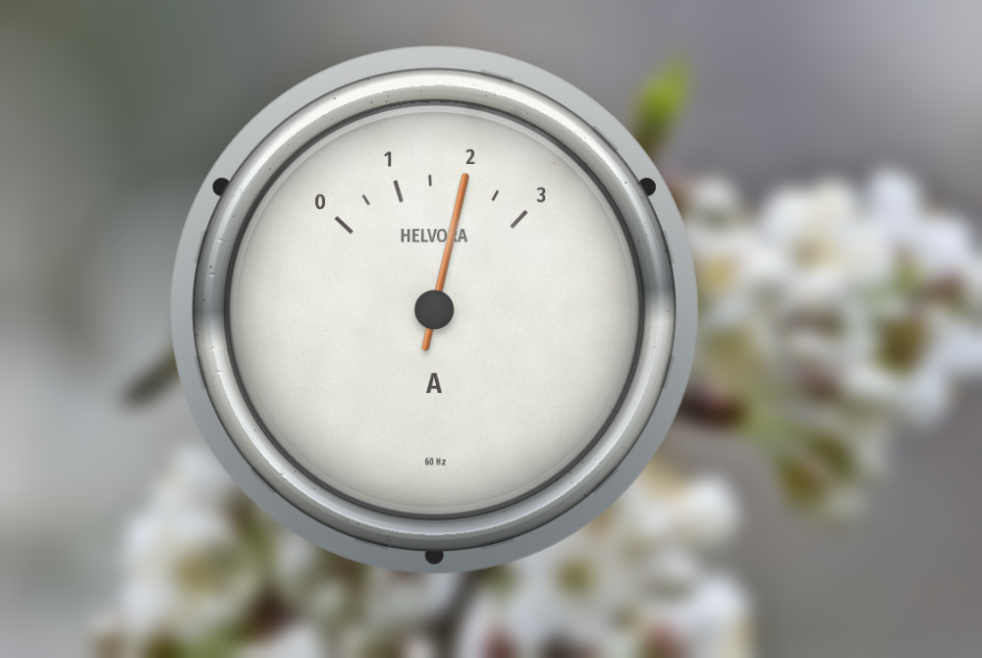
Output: 2 A
